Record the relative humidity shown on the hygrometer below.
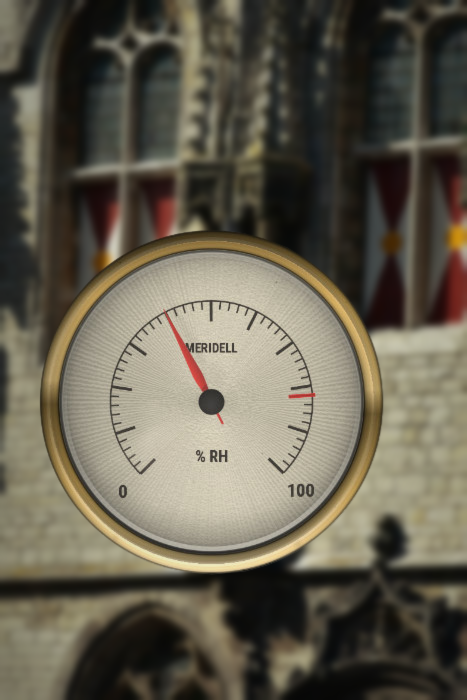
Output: 40 %
